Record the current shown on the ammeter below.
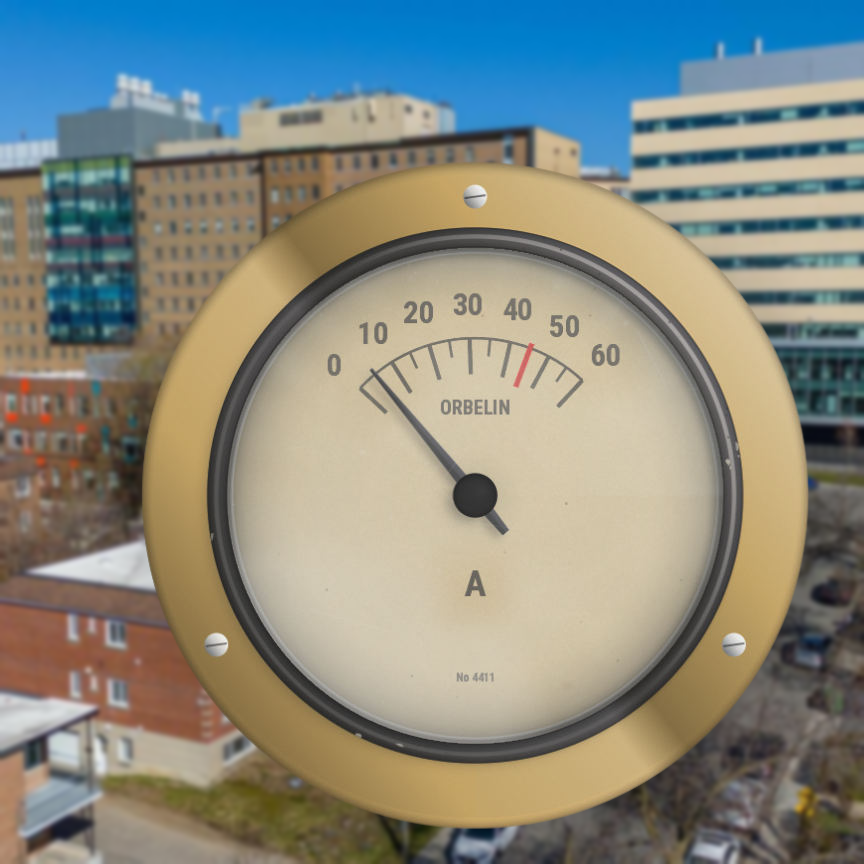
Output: 5 A
